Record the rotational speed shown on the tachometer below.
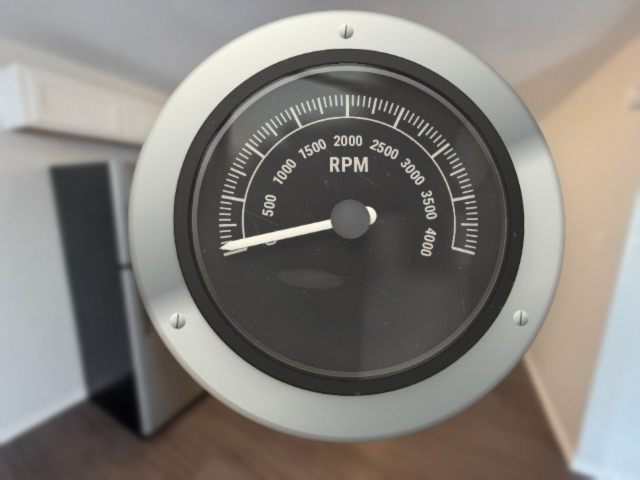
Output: 50 rpm
